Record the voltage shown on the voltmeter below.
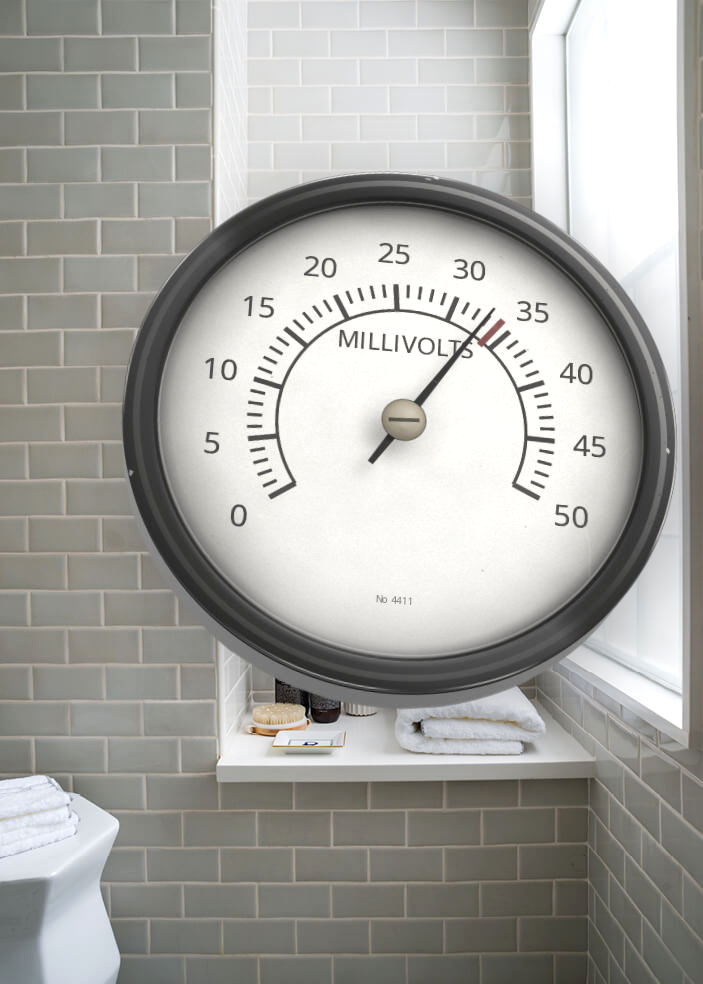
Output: 33 mV
